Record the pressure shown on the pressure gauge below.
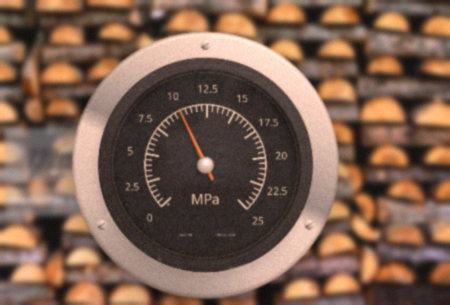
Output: 10 MPa
